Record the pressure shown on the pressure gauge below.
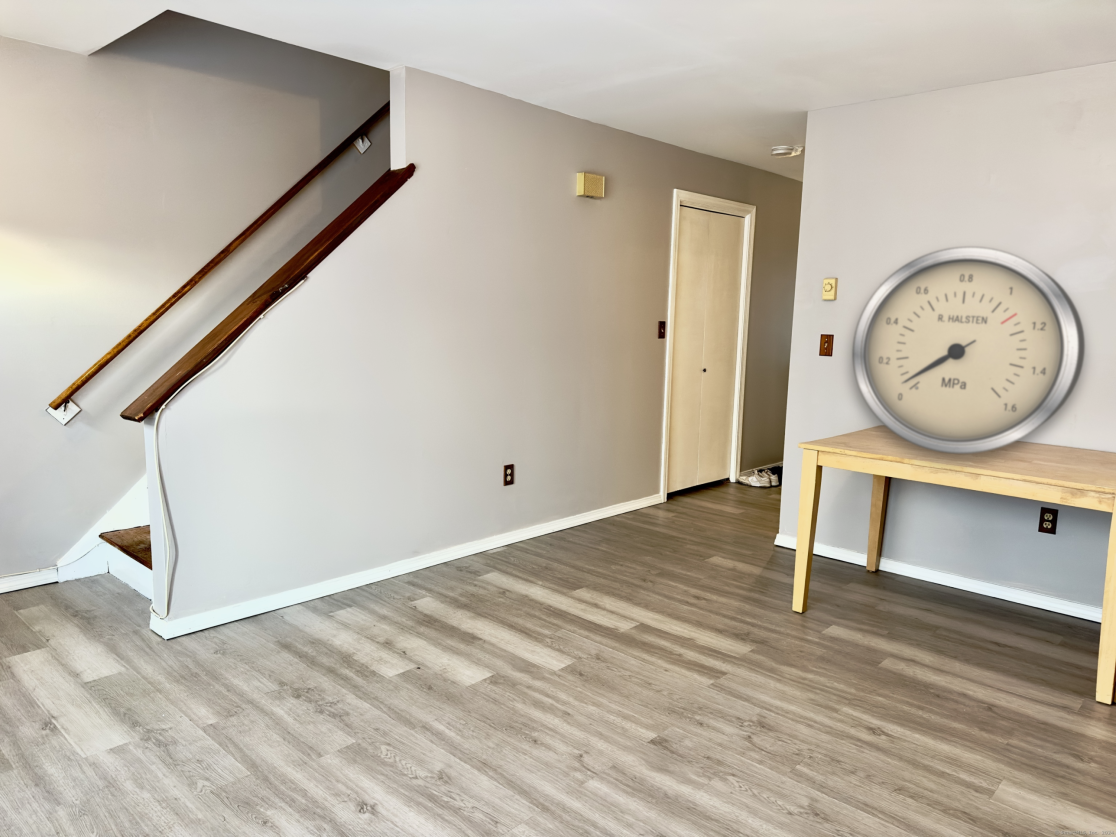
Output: 0.05 MPa
